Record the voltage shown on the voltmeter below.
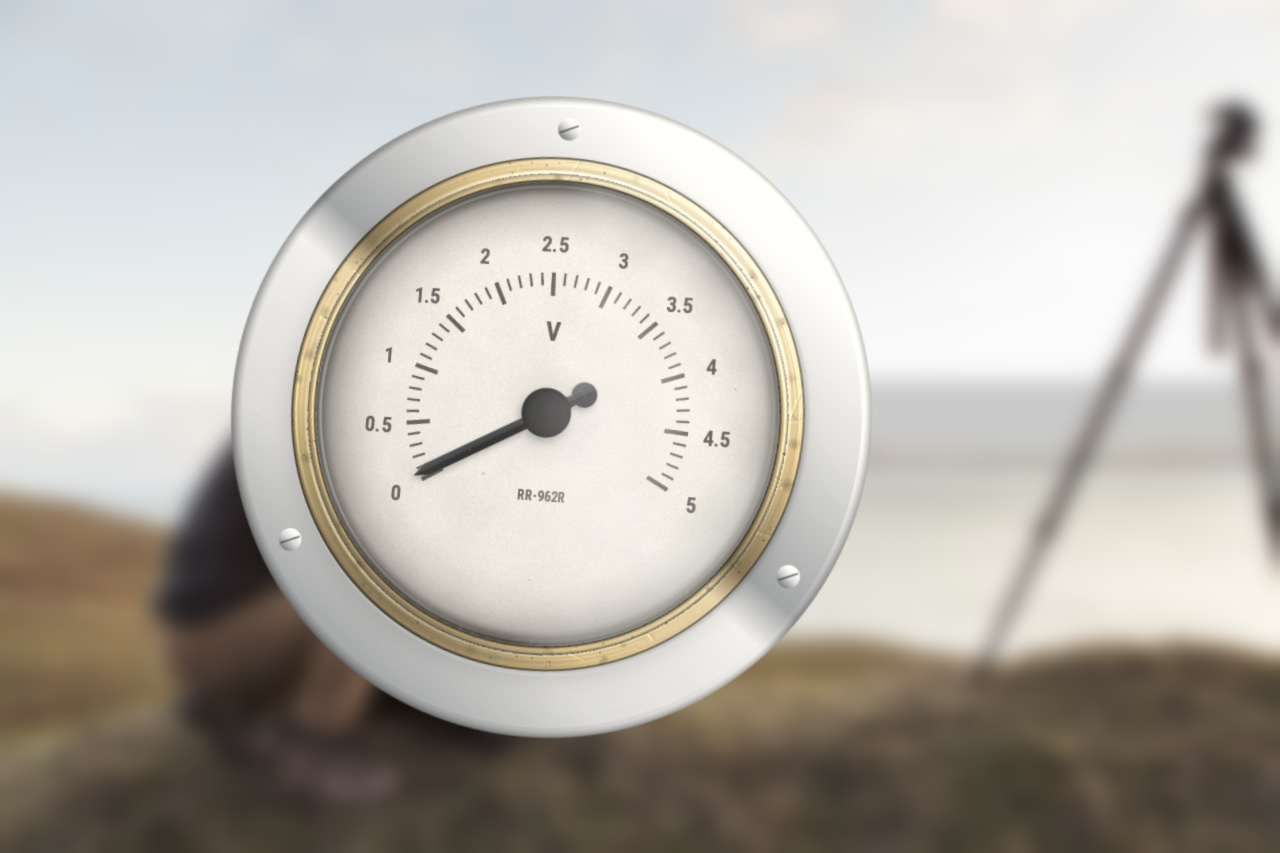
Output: 0.05 V
